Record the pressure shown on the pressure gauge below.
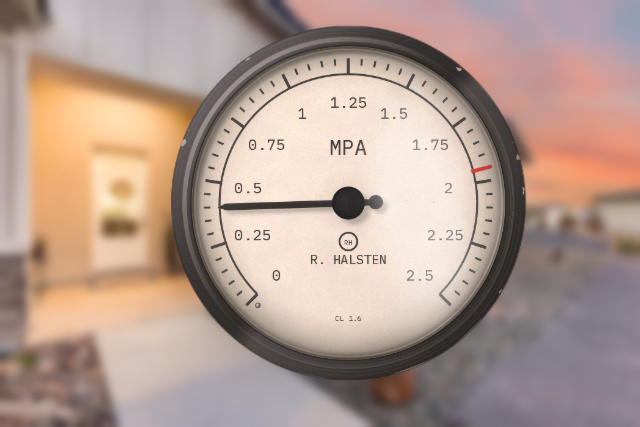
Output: 0.4 MPa
